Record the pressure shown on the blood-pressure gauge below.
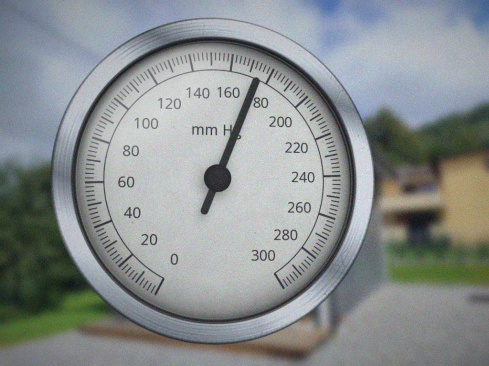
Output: 174 mmHg
